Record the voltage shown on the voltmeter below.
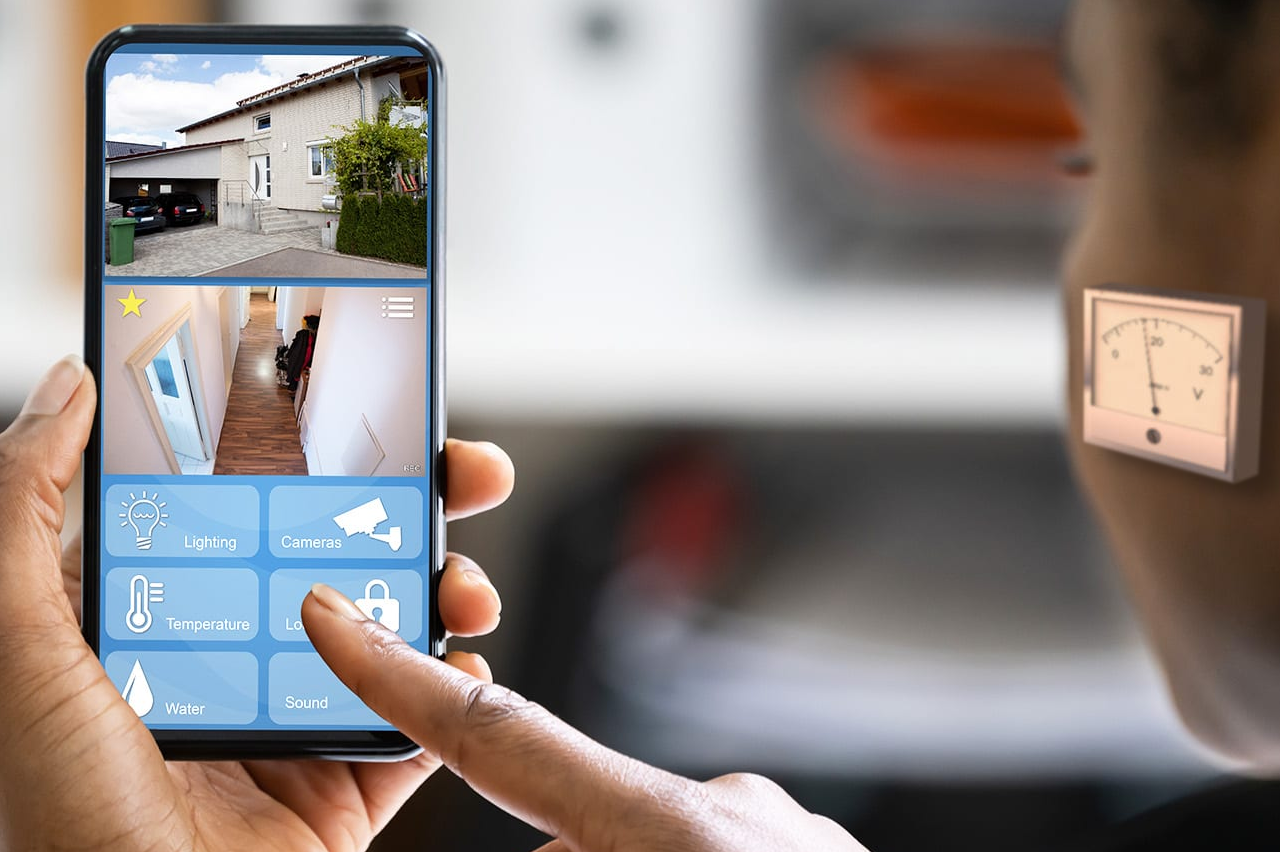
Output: 18 V
